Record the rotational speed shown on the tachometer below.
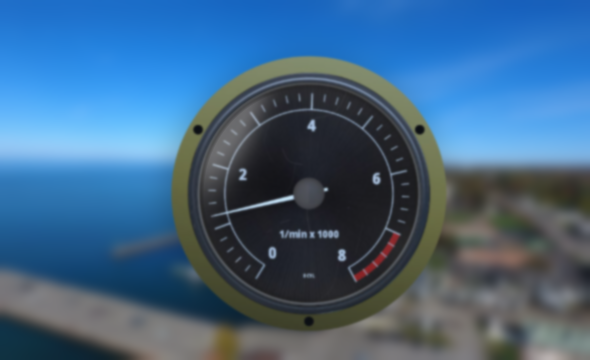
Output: 1200 rpm
